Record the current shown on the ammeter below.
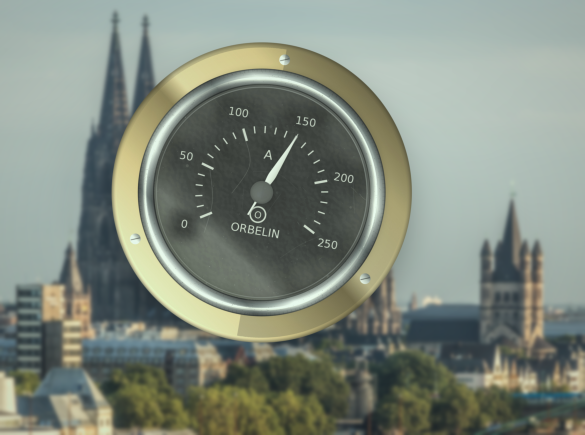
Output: 150 A
